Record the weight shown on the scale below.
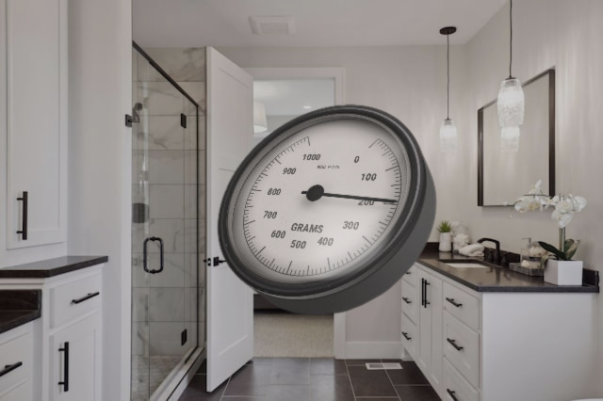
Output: 200 g
